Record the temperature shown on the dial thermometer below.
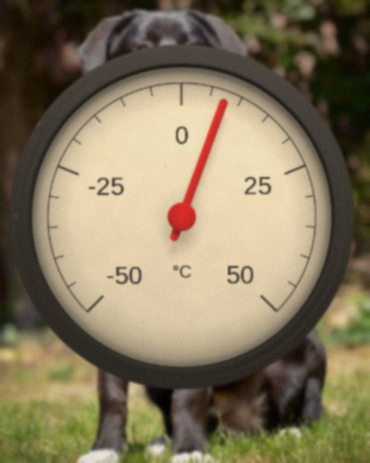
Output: 7.5 °C
